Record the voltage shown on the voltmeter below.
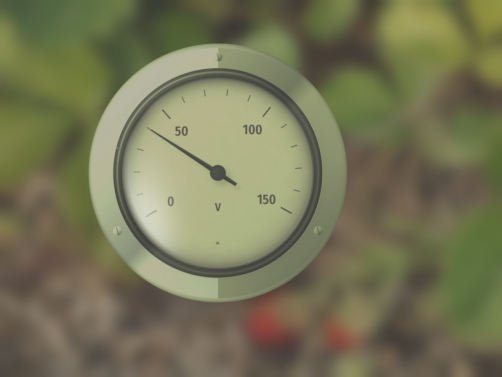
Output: 40 V
